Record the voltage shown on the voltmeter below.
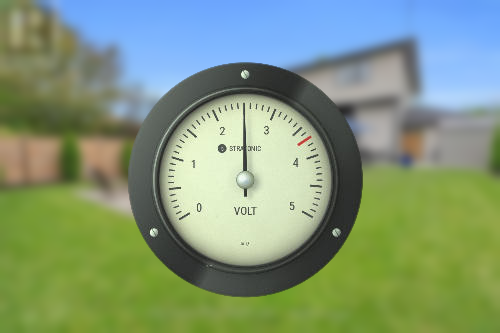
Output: 2.5 V
